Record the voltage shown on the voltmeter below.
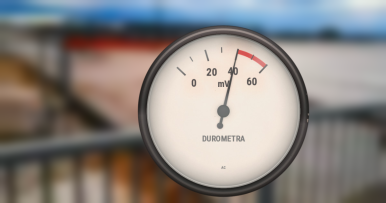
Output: 40 mV
